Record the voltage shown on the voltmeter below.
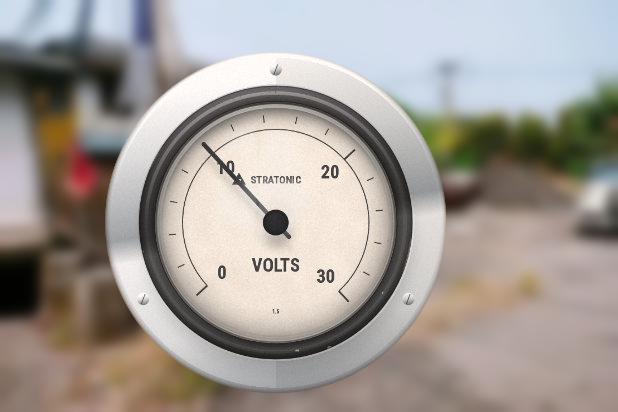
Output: 10 V
